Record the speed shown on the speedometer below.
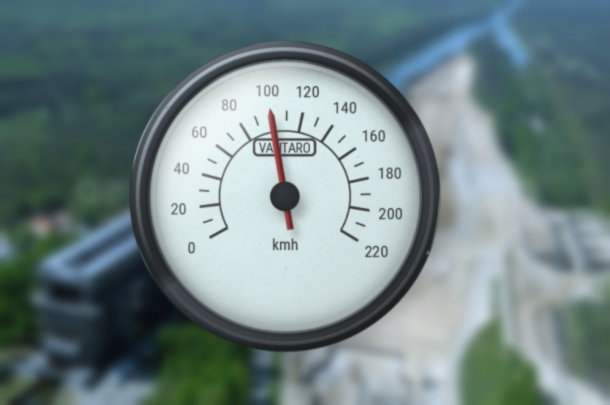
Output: 100 km/h
